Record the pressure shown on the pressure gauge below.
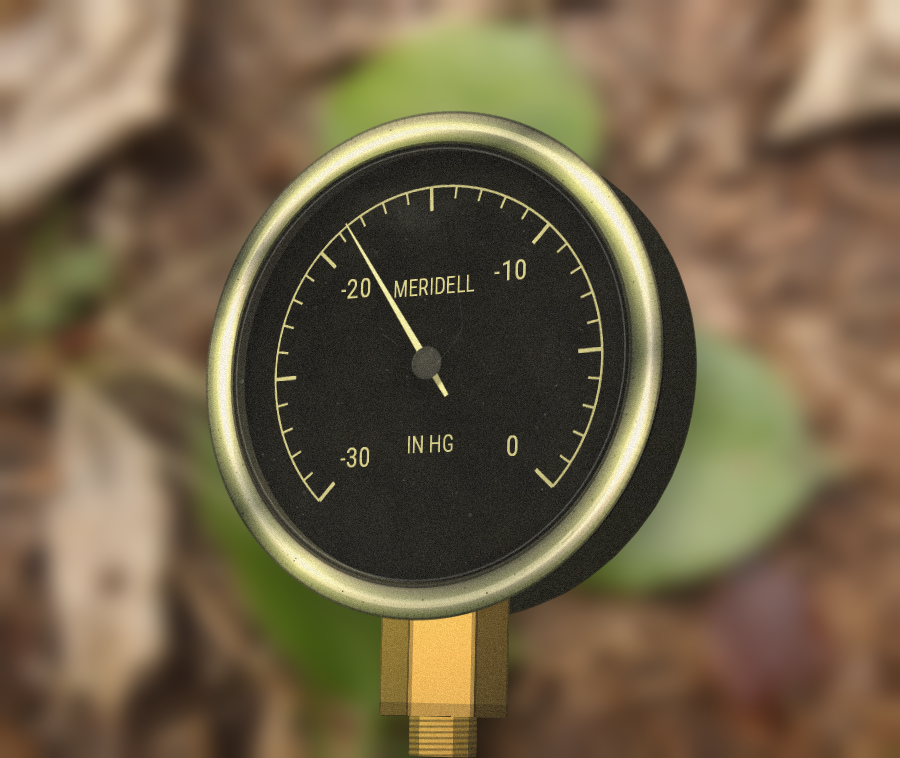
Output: -18.5 inHg
